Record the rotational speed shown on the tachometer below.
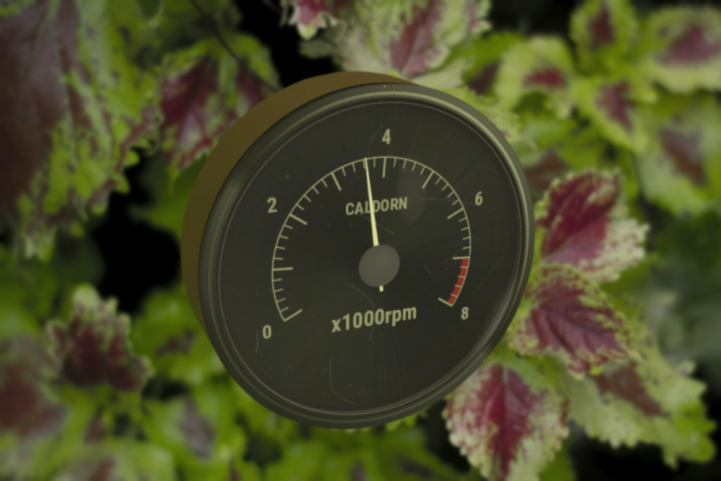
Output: 3600 rpm
